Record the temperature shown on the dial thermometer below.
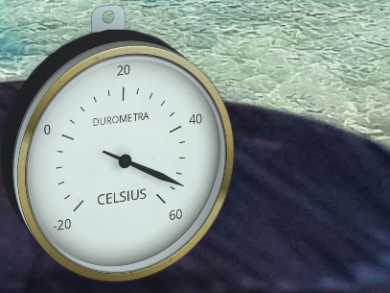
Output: 54 °C
